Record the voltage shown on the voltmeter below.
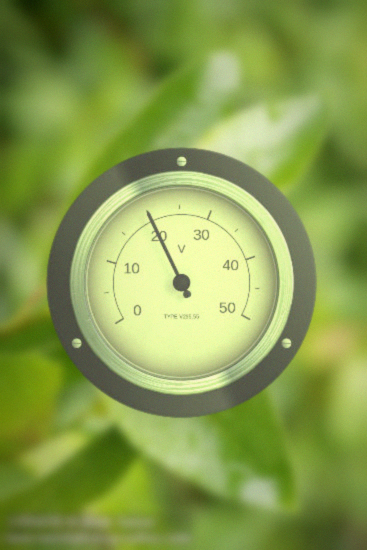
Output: 20 V
